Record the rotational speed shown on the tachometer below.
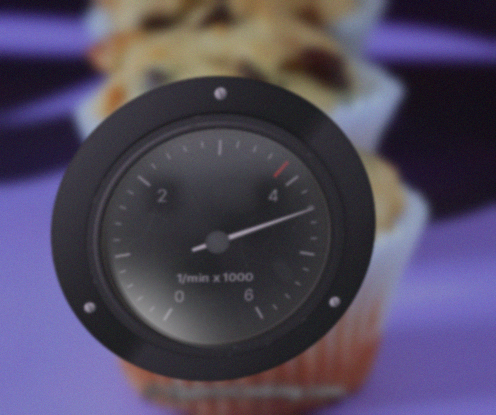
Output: 4400 rpm
